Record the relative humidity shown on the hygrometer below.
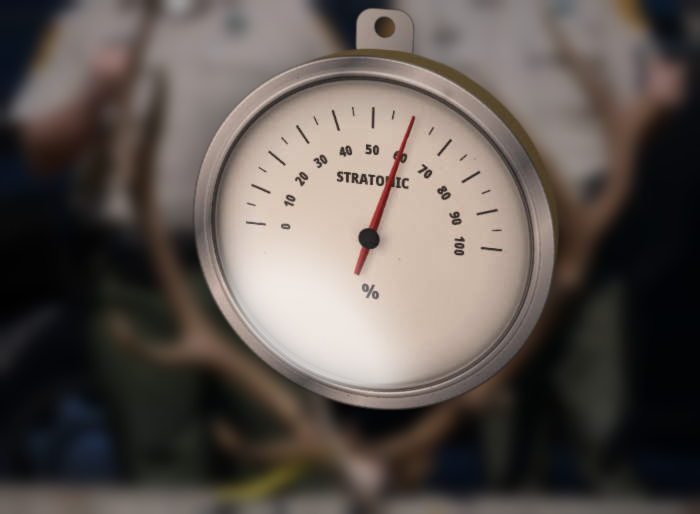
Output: 60 %
